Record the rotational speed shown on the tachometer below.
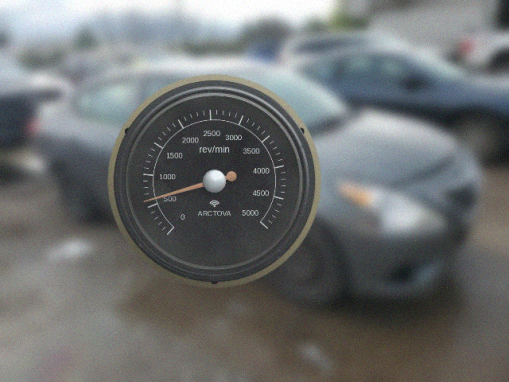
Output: 600 rpm
